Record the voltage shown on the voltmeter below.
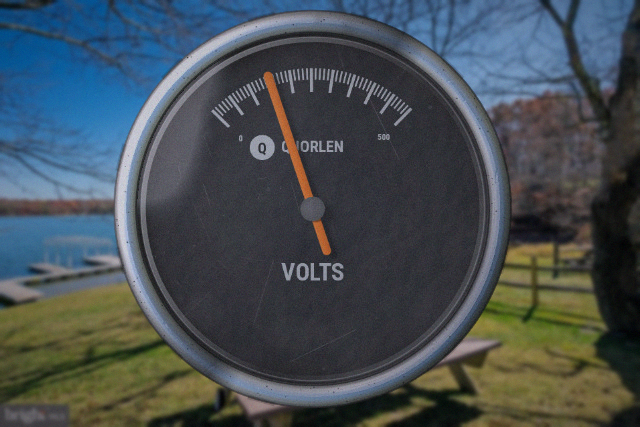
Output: 150 V
